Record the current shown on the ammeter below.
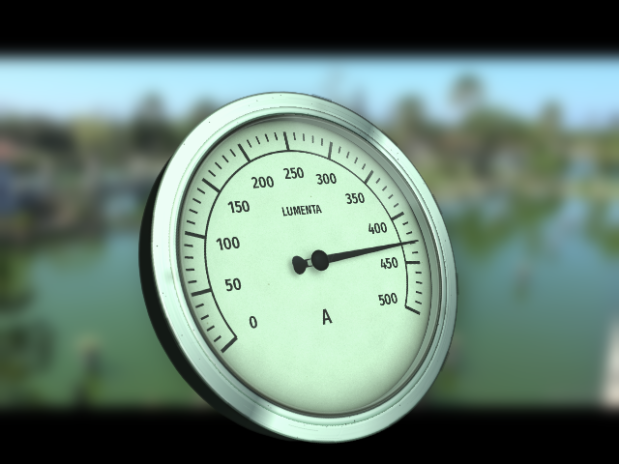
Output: 430 A
